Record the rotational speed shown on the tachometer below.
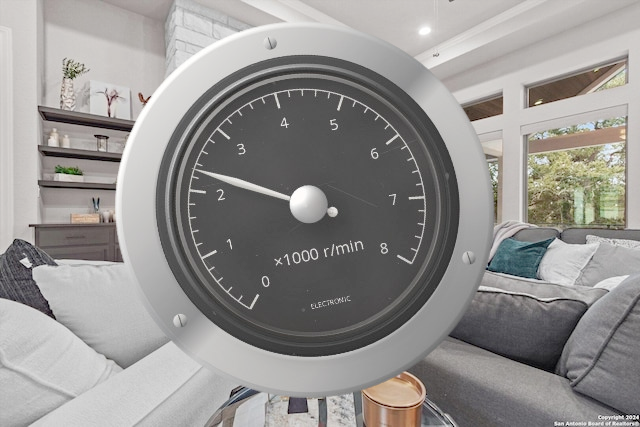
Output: 2300 rpm
